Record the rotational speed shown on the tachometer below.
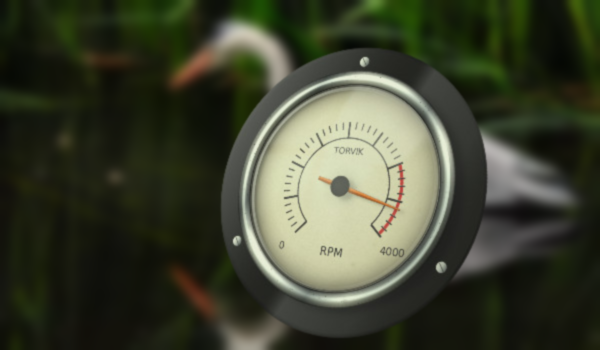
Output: 3600 rpm
